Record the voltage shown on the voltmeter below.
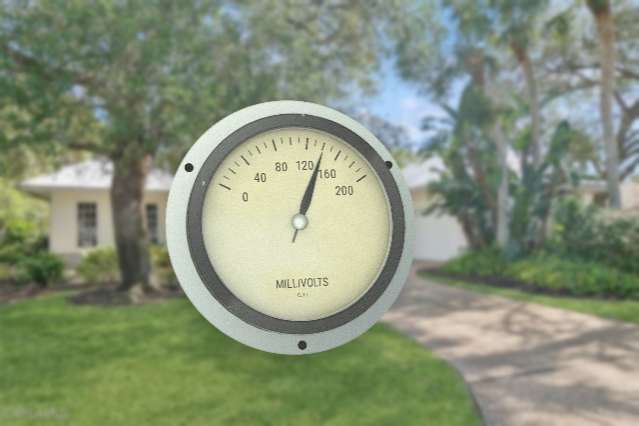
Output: 140 mV
